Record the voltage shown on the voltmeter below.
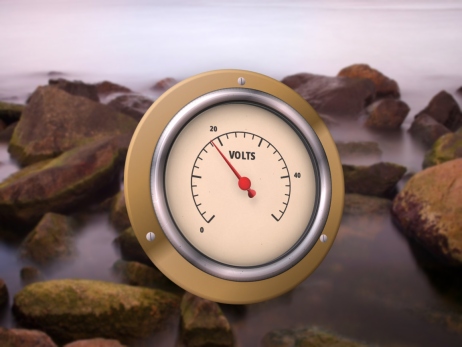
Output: 18 V
